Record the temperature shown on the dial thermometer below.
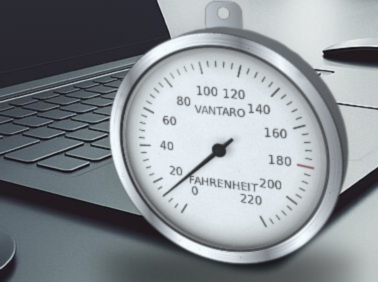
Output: 12 °F
